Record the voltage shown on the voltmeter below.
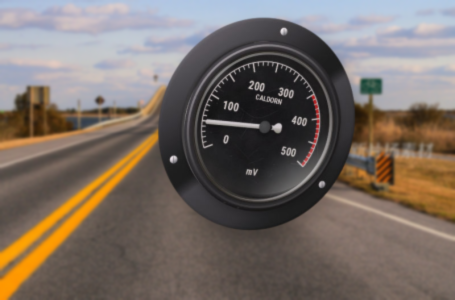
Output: 50 mV
